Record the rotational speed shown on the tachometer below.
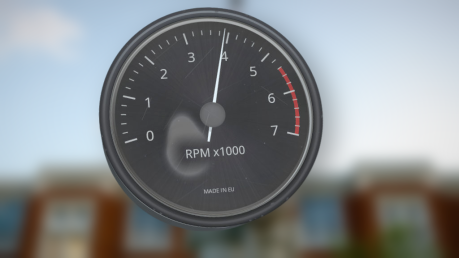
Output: 3900 rpm
